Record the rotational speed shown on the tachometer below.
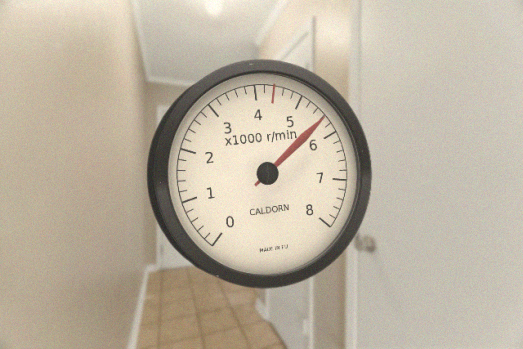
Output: 5600 rpm
